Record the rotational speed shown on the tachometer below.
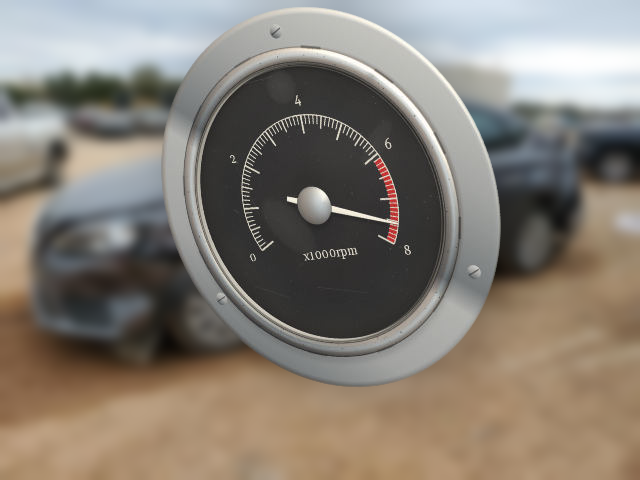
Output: 7500 rpm
